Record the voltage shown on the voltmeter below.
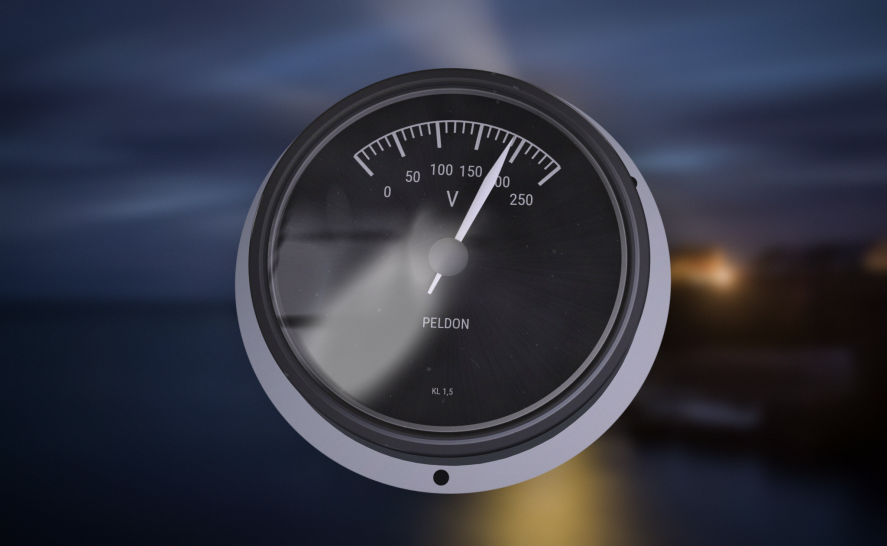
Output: 190 V
